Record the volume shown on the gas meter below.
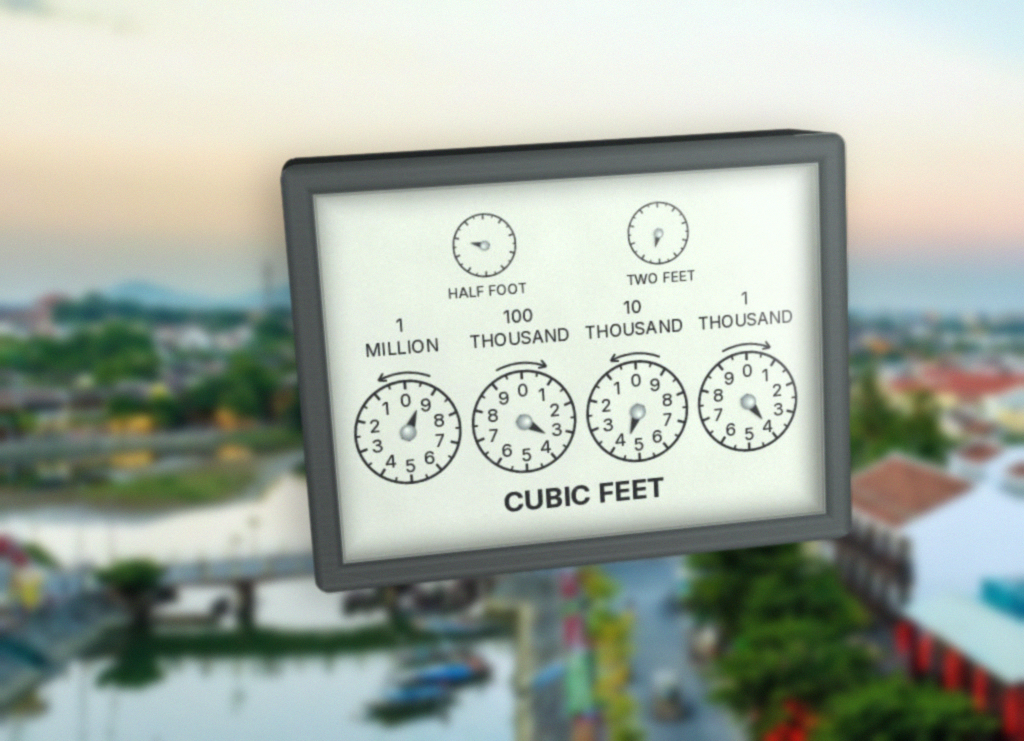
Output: 934400 ft³
